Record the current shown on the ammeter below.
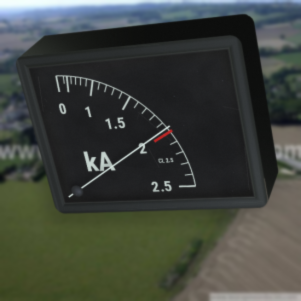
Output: 1.95 kA
